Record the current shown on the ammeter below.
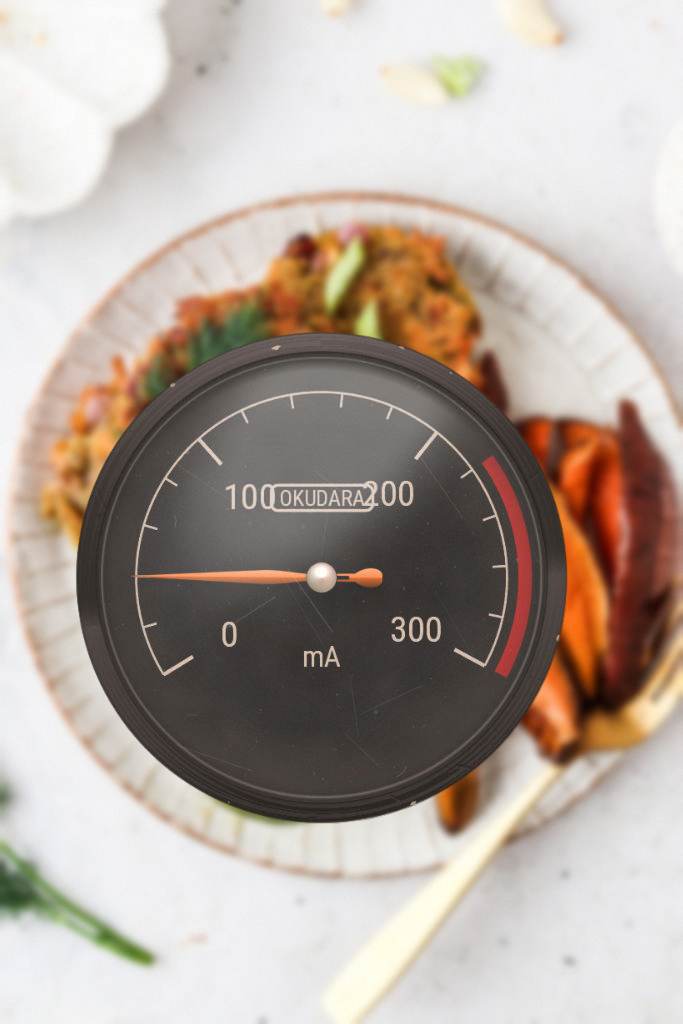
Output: 40 mA
